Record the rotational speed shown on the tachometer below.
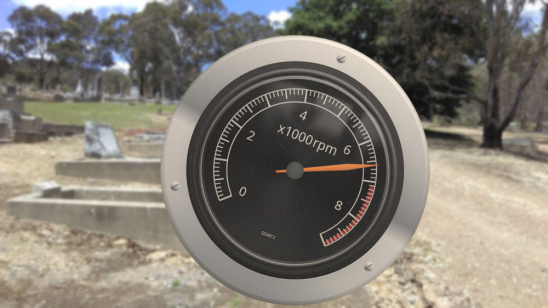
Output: 6600 rpm
